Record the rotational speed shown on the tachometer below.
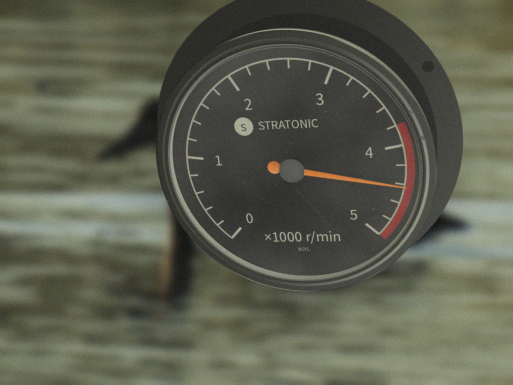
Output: 4400 rpm
